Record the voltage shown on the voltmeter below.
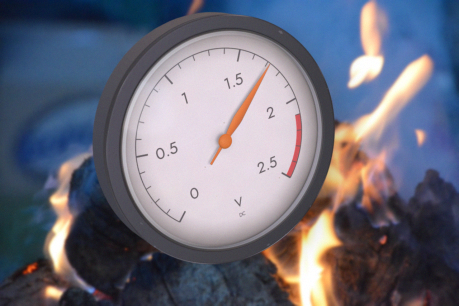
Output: 1.7 V
